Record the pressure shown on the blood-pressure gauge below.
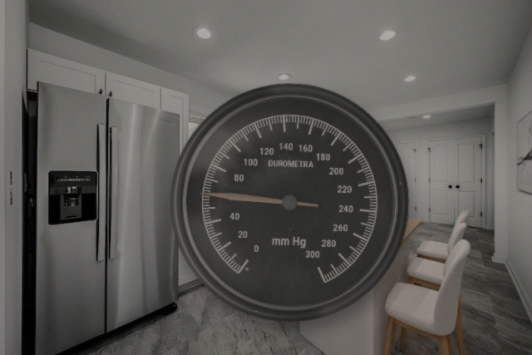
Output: 60 mmHg
